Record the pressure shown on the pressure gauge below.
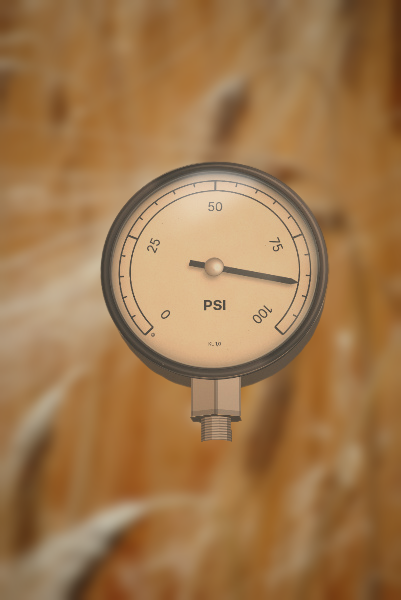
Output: 87.5 psi
